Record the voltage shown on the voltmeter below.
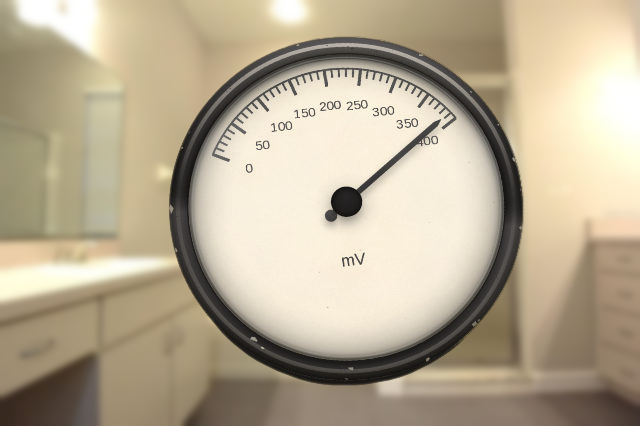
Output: 390 mV
